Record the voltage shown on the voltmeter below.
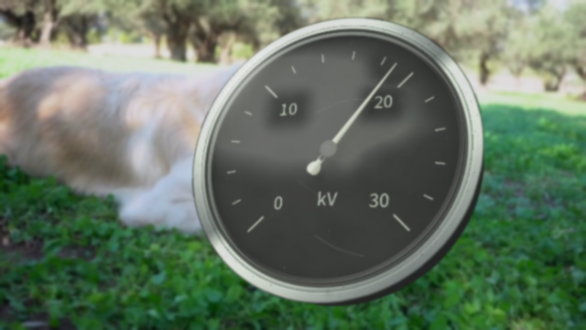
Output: 19 kV
